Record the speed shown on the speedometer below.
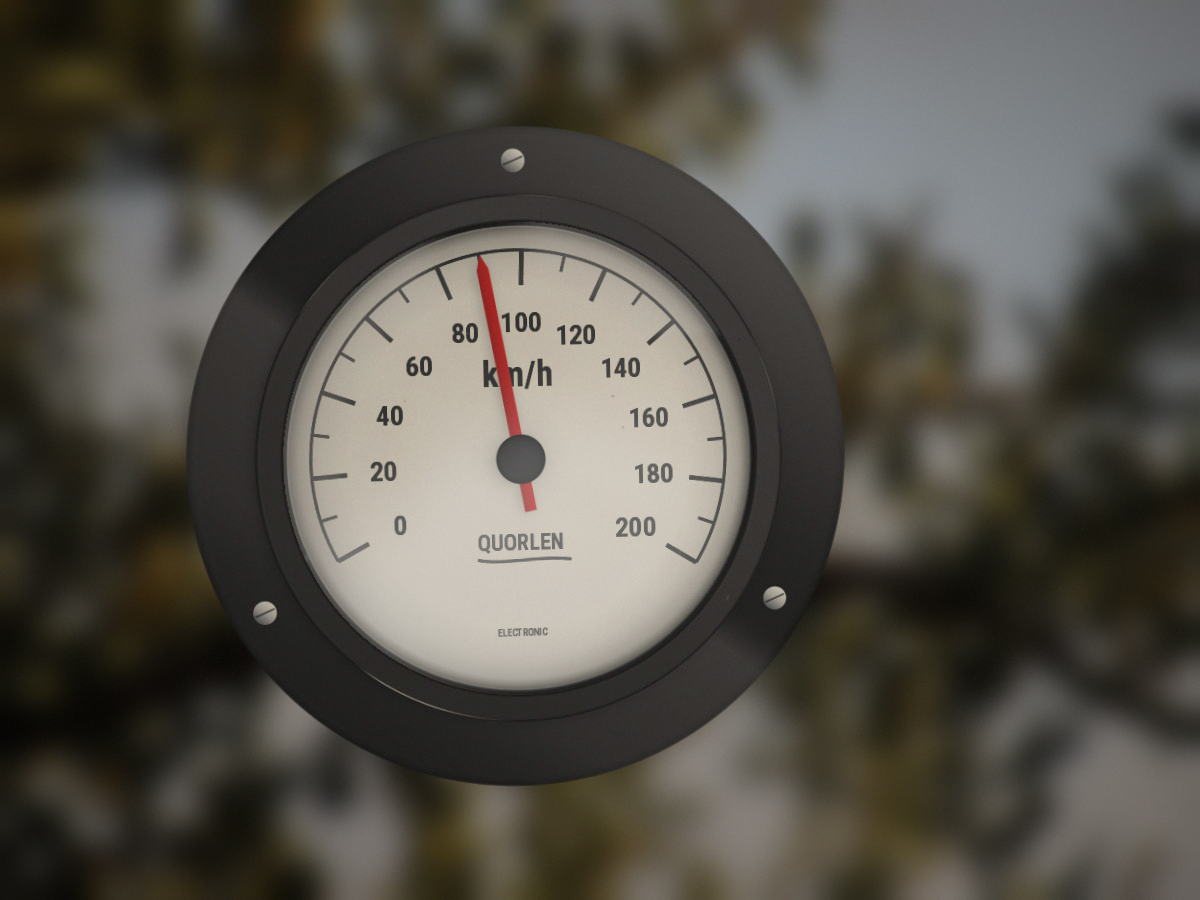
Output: 90 km/h
